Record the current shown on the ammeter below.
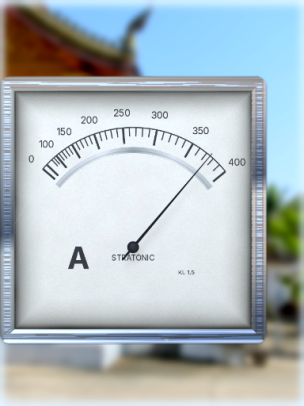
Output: 375 A
